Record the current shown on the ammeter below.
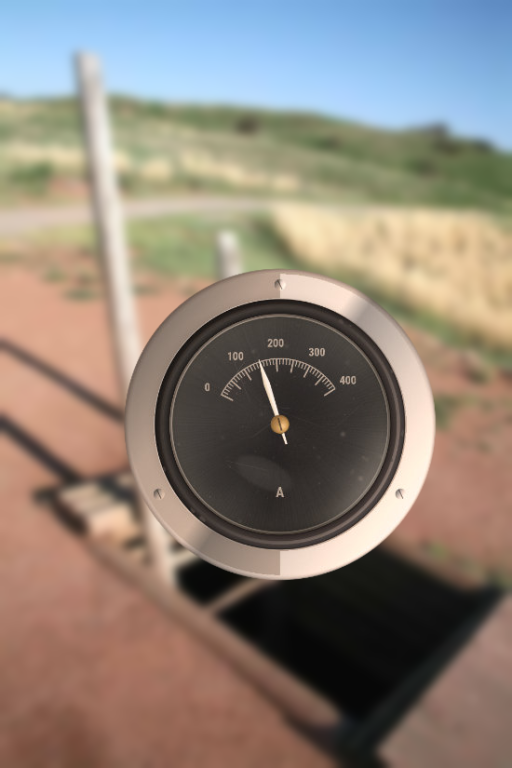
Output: 150 A
